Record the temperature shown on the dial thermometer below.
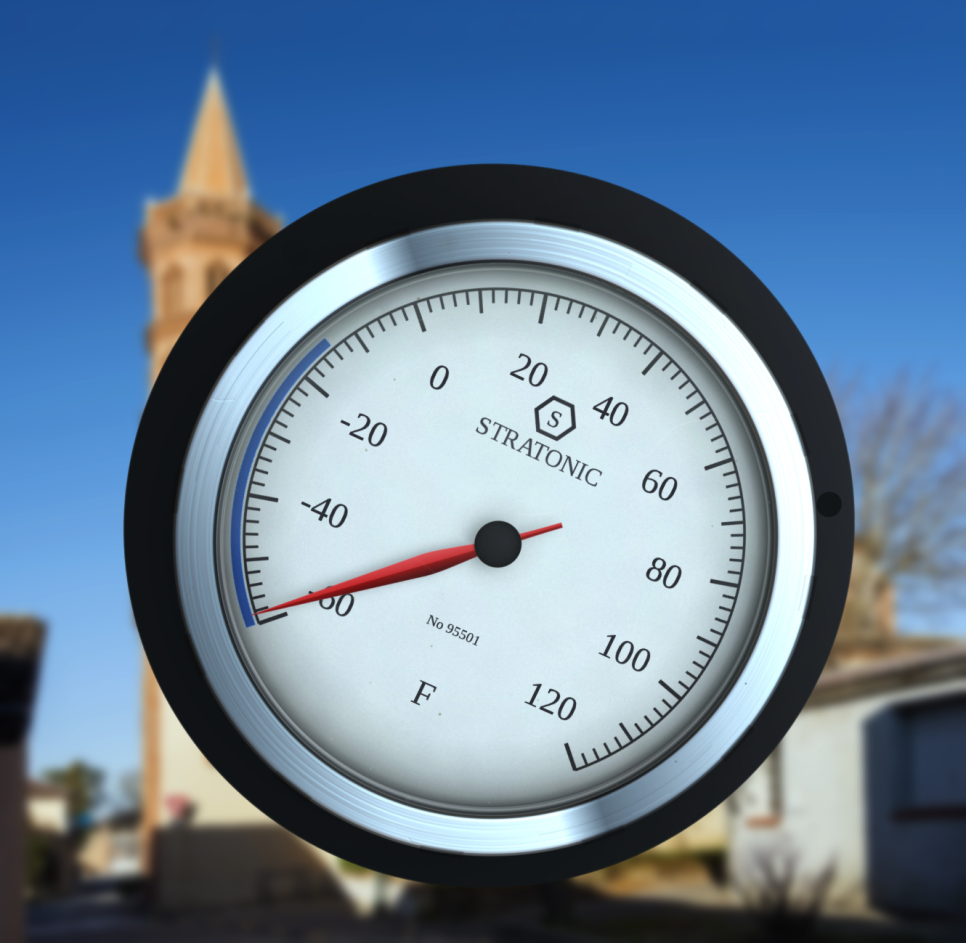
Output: -58 °F
